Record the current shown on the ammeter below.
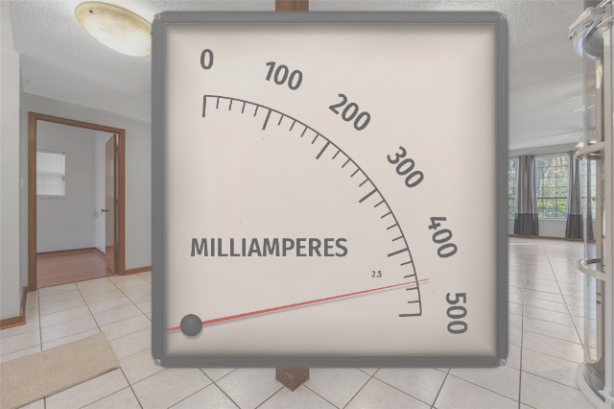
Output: 450 mA
